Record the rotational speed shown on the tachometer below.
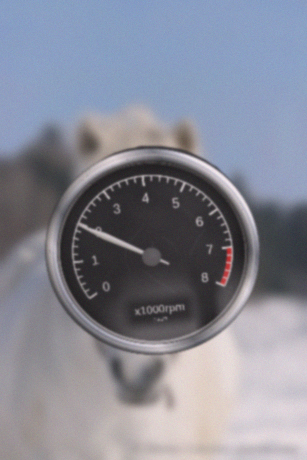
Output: 2000 rpm
